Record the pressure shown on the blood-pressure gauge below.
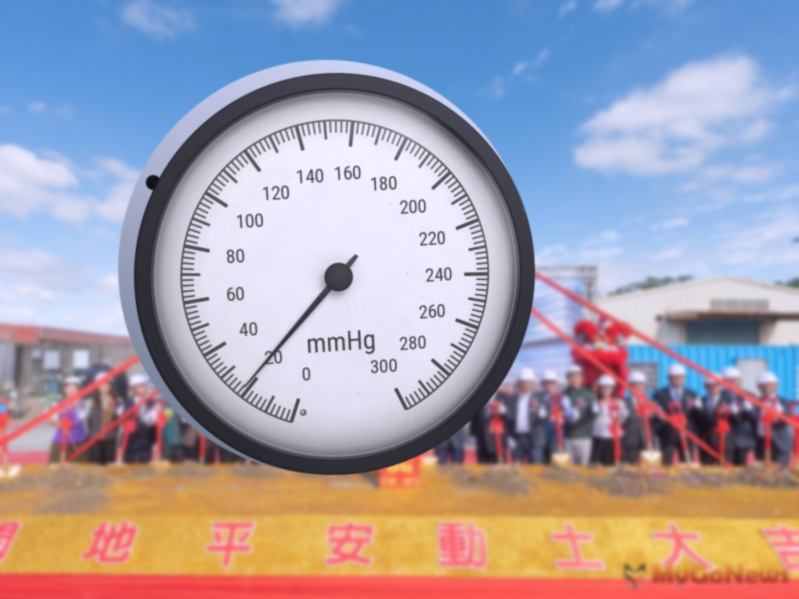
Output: 22 mmHg
